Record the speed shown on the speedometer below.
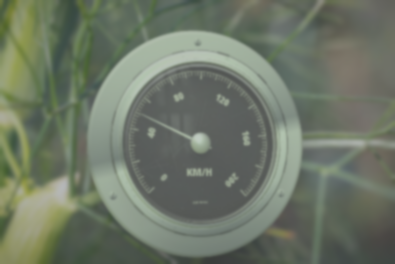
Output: 50 km/h
